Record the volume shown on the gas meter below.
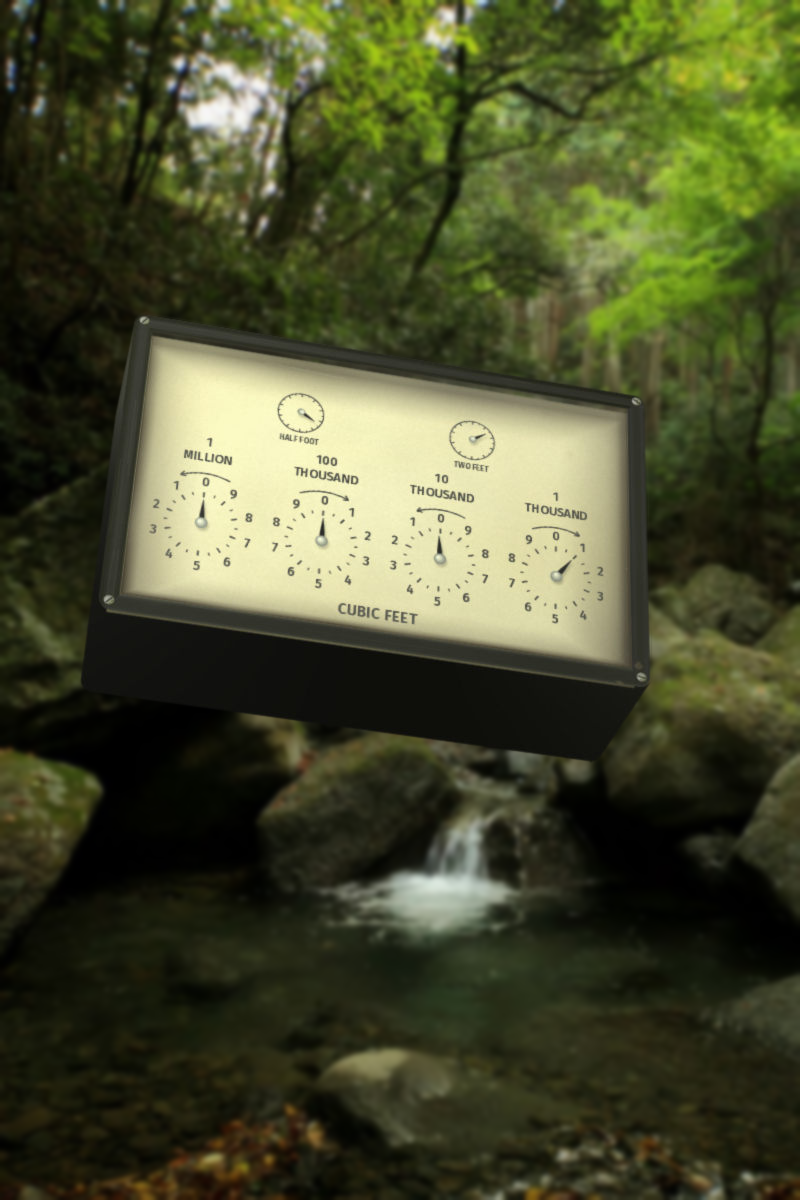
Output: 100 ft³
